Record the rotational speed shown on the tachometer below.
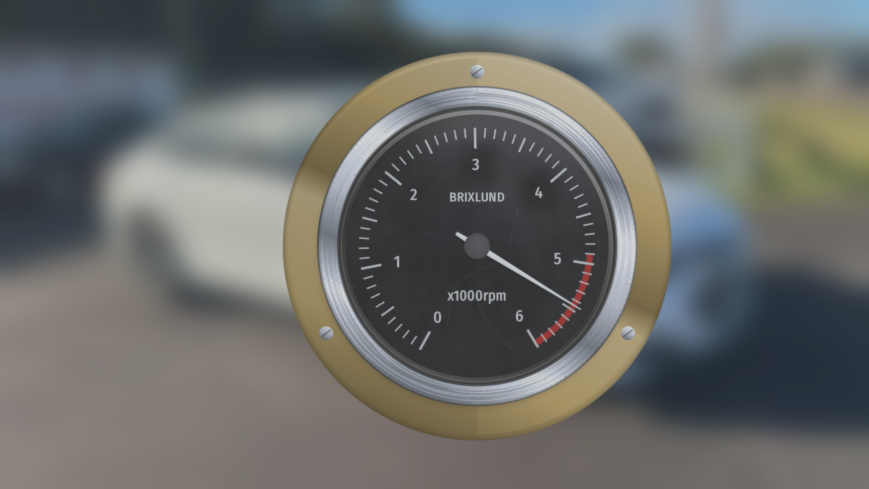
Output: 5450 rpm
